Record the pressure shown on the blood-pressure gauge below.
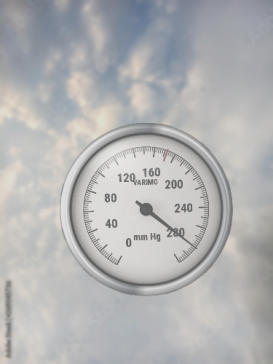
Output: 280 mmHg
